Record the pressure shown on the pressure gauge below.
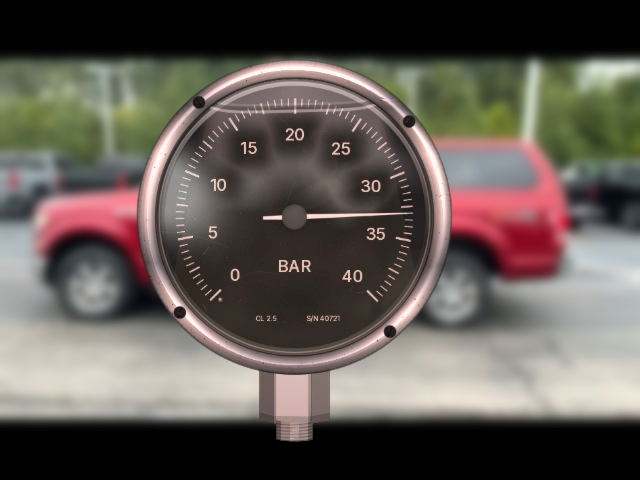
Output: 33 bar
